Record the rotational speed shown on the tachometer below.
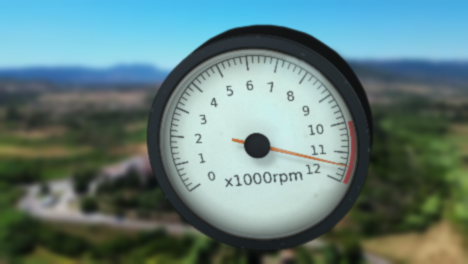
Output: 11400 rpm
